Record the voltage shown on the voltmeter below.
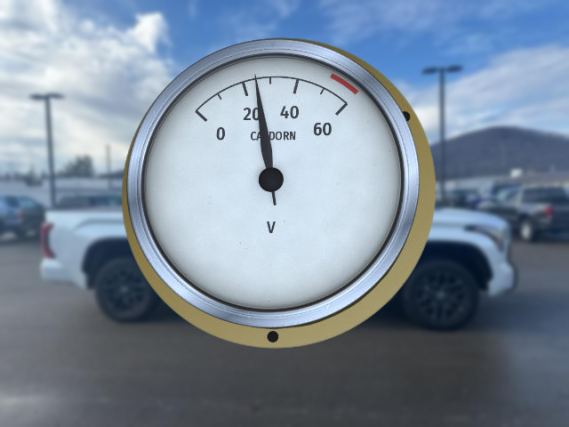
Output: 25 V
